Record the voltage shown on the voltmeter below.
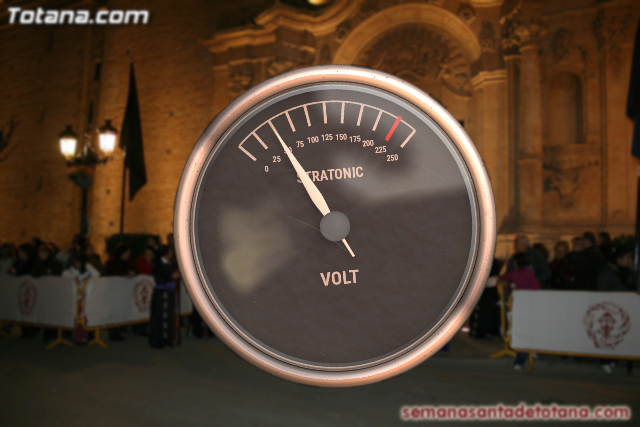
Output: 50 V
